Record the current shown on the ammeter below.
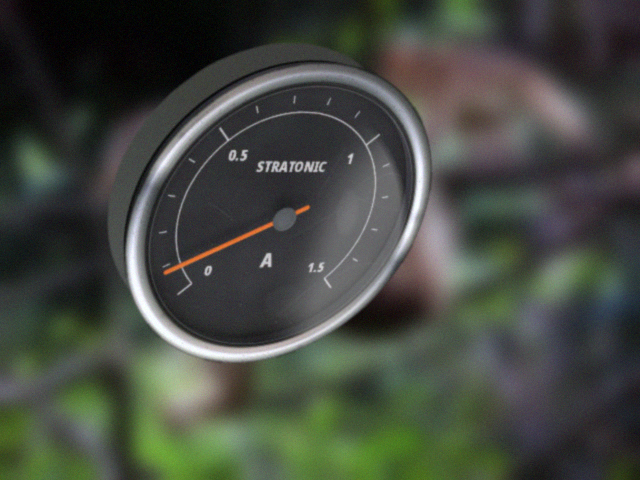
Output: 0.1 A
